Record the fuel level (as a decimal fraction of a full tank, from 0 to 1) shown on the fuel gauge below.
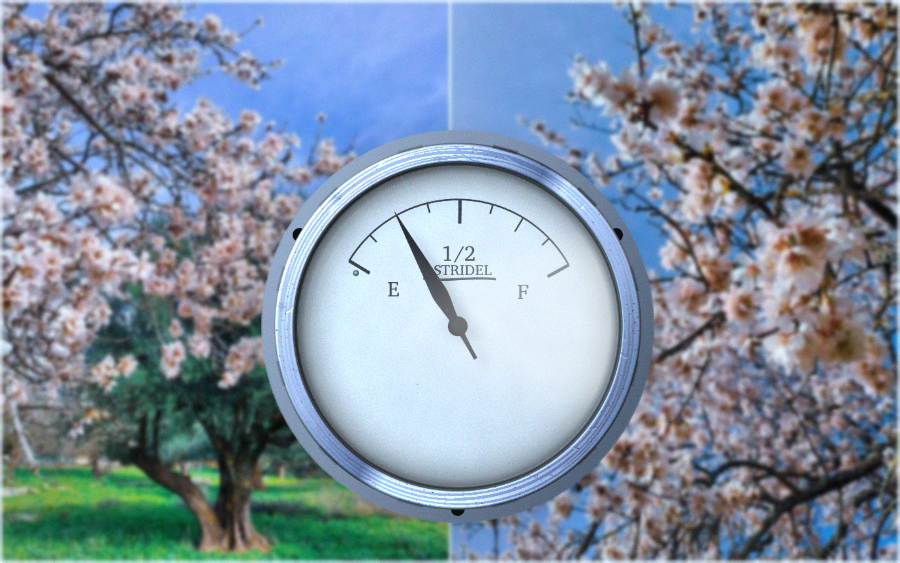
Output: 0.25
